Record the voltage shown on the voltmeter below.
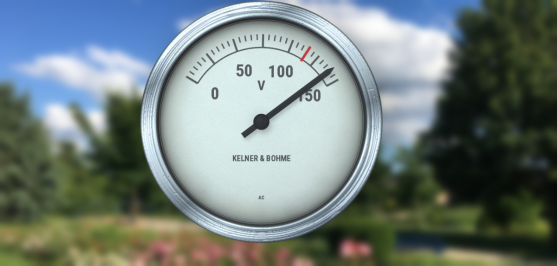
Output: 140 V
